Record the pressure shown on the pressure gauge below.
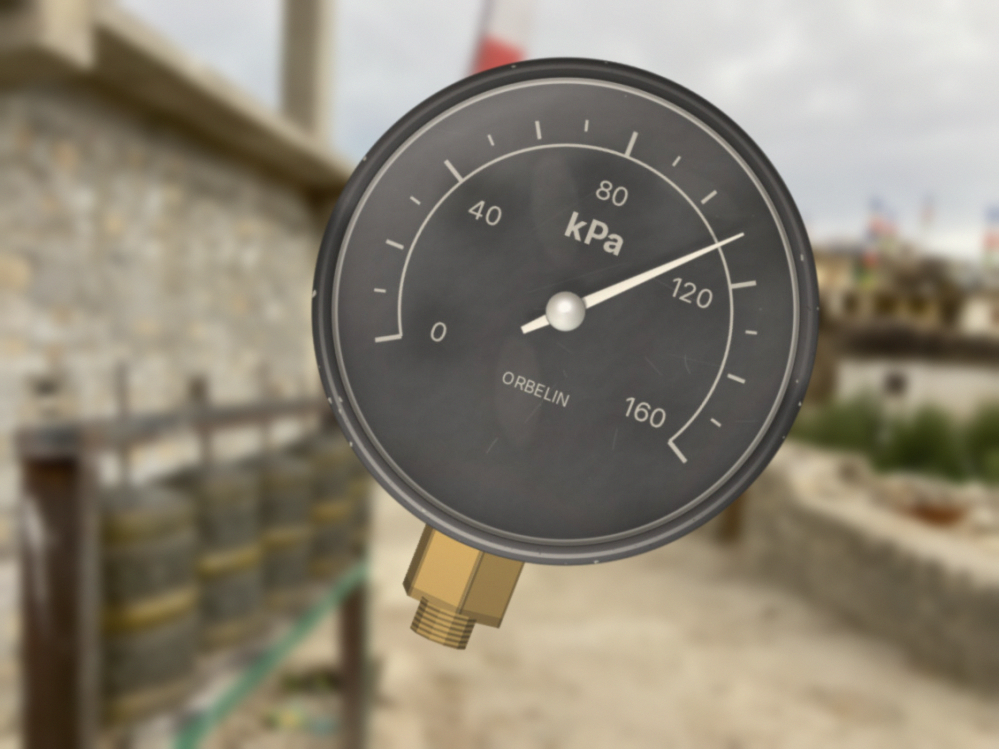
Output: 110 kPa
